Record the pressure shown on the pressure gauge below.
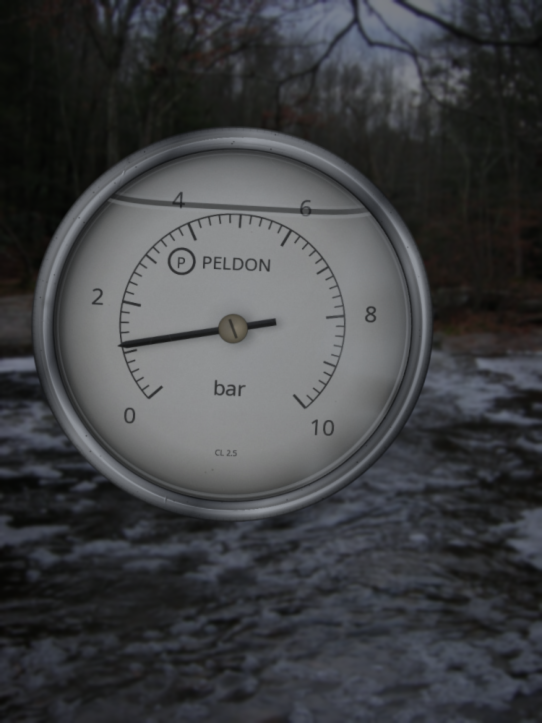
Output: 1.2 bar
